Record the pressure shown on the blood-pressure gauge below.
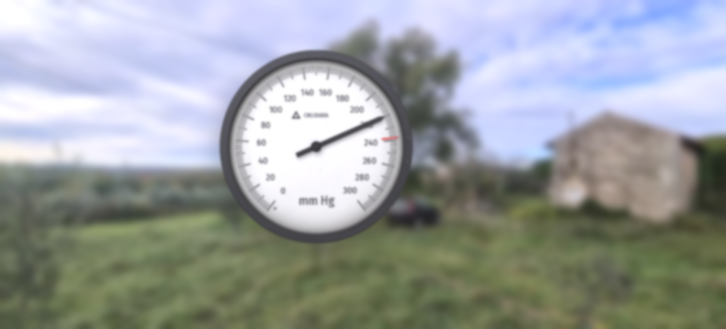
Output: 220 mmHg
